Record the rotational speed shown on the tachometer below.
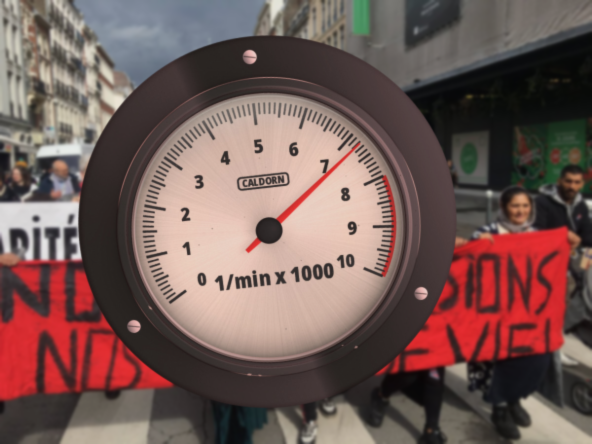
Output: 7200 rpm
